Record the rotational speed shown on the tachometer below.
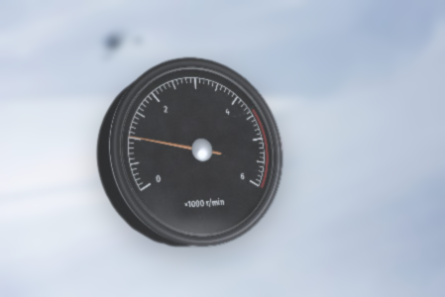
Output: 1000 rpm
